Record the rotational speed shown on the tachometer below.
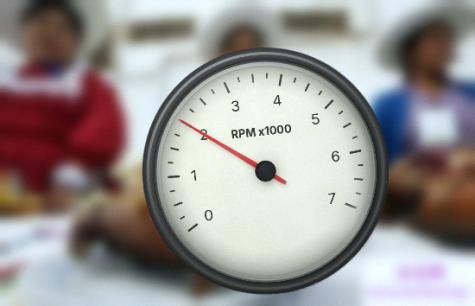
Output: 2000 rpm
